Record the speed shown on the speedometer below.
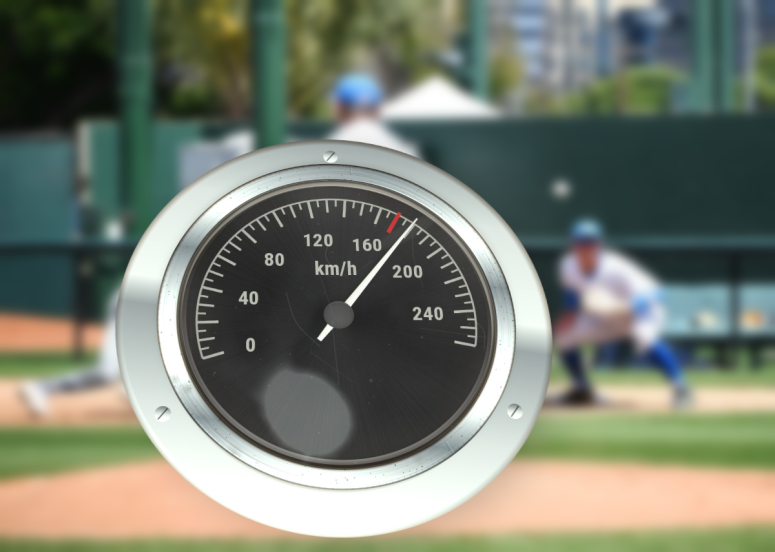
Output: 180 km/h
